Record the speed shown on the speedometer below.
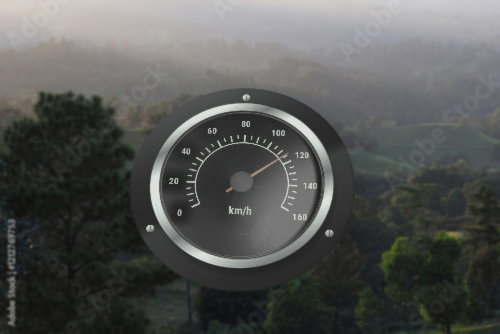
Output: 115 km/h
